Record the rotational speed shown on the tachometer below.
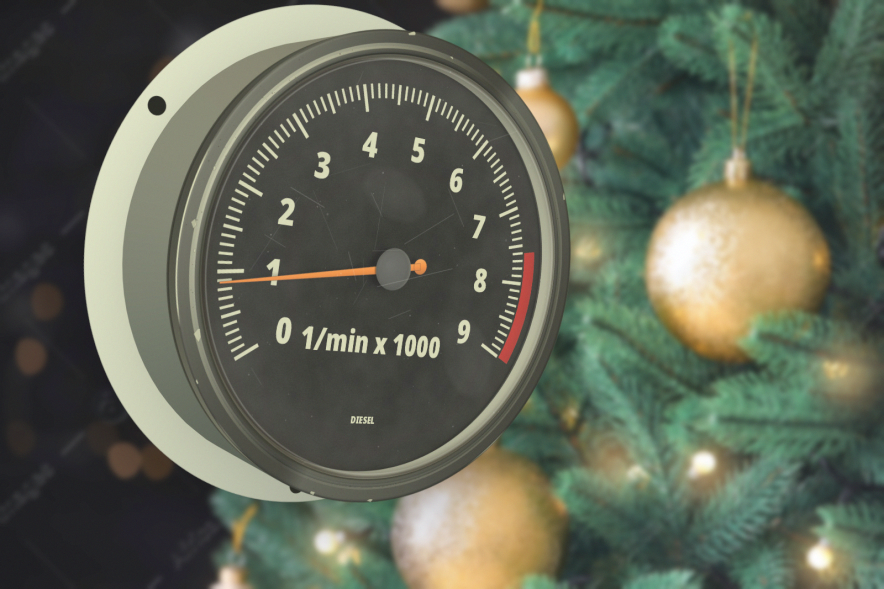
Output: 900 rpm
